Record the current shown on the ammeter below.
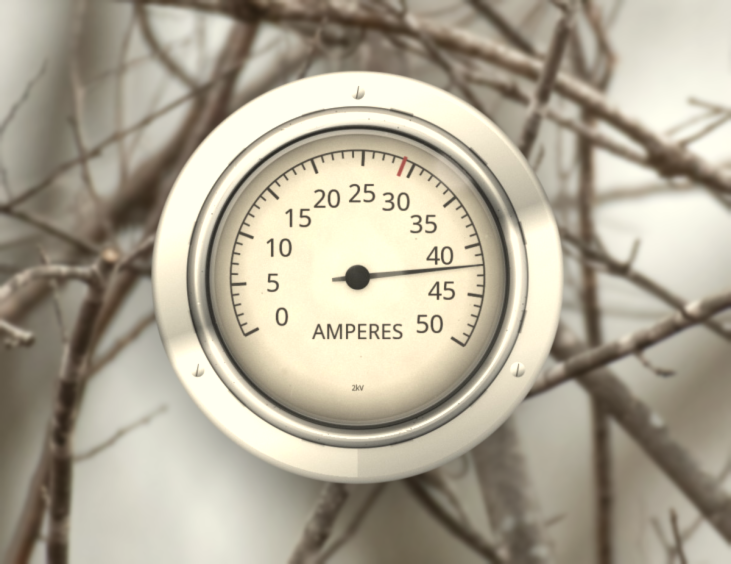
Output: 42 A
